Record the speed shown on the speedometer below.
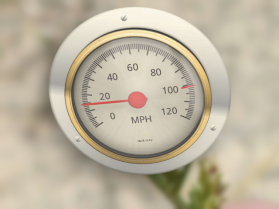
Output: 15 mph
